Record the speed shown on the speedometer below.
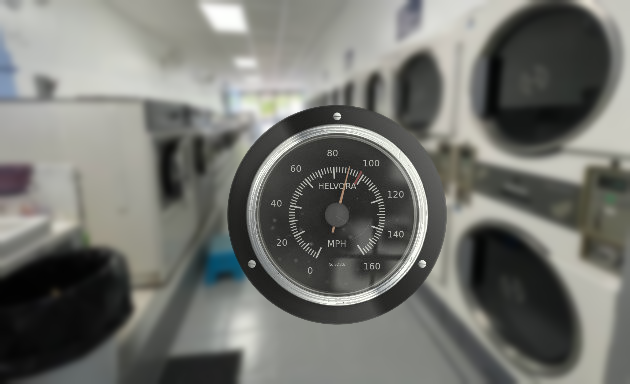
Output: 90 mph
